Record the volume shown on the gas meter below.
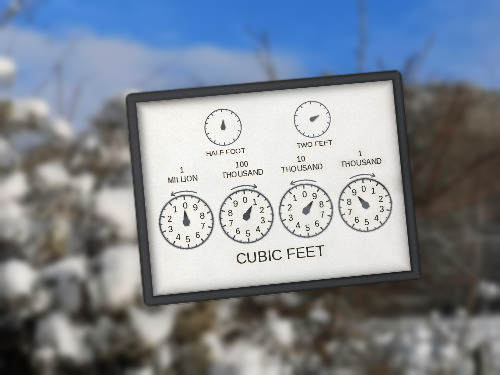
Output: 8900 ft³
